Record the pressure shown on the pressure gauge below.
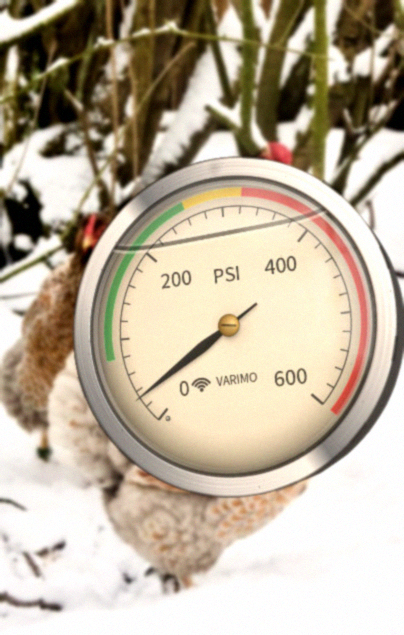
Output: 30 psi
